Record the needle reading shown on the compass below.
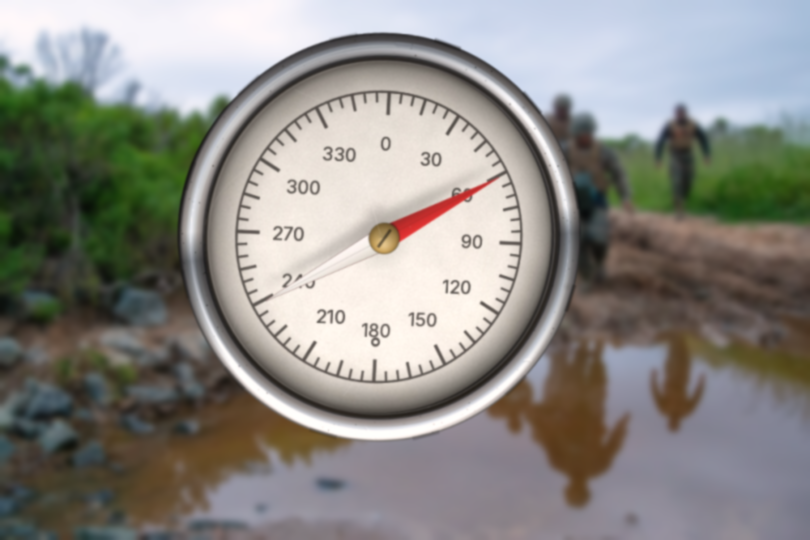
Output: 60 °
